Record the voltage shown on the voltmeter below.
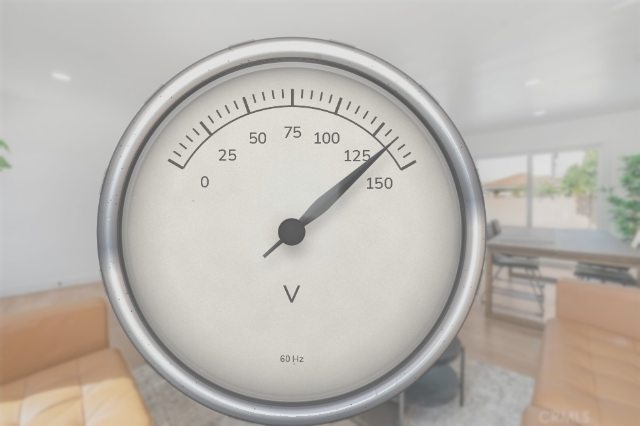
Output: 135 V
